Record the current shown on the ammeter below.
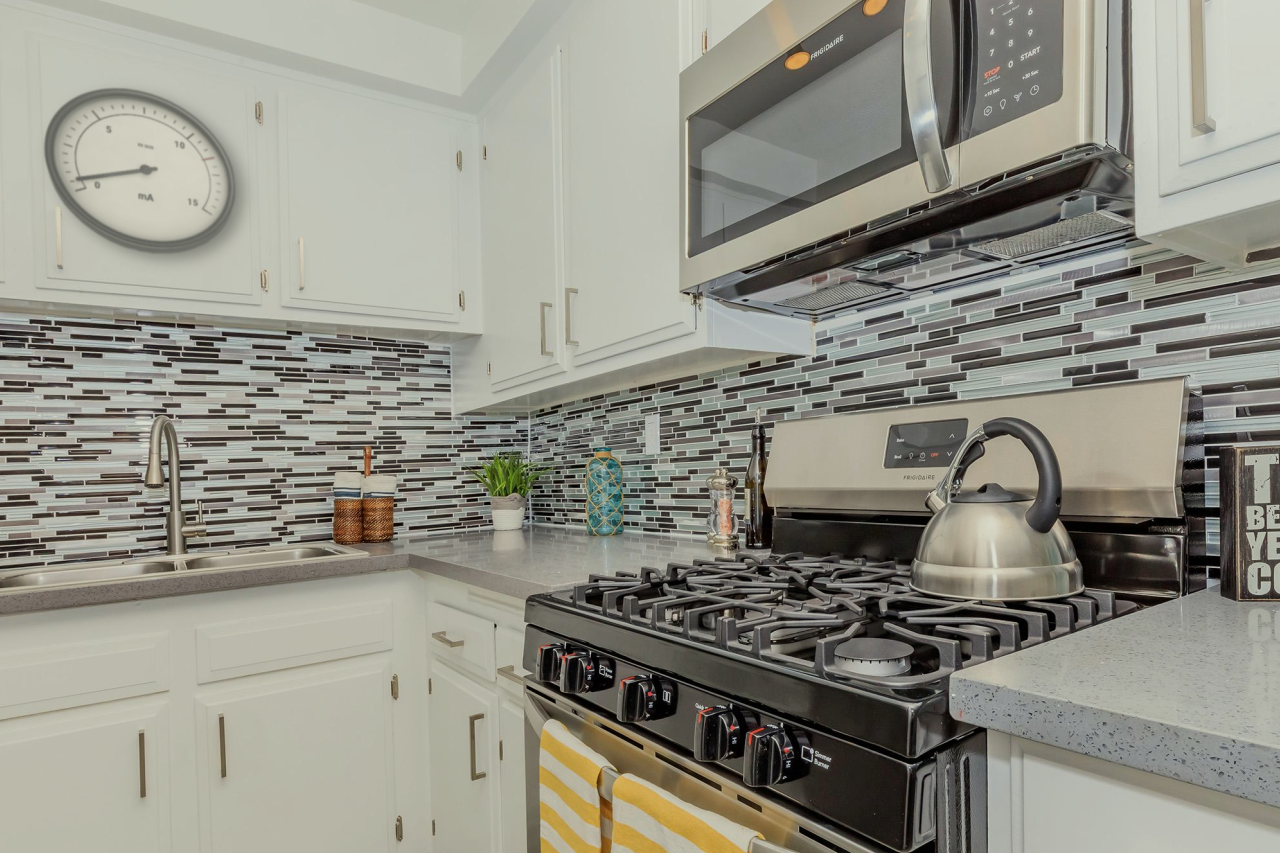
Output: 0.5 mA
